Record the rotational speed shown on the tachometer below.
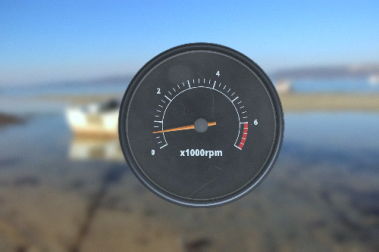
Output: 600 rpm
